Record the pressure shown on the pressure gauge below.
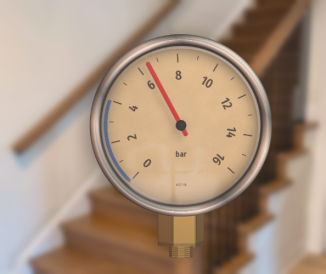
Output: 6.5 bar
